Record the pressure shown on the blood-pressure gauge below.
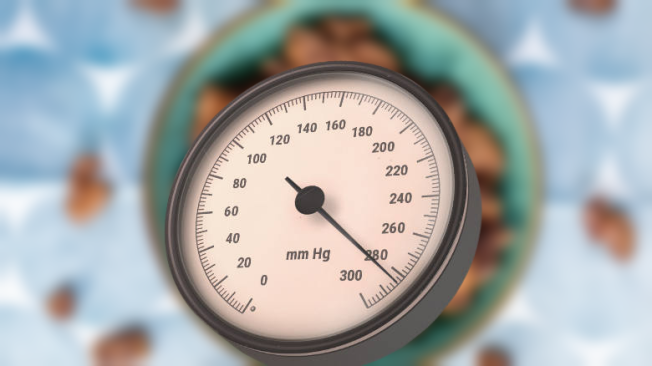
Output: 284 mmHg
